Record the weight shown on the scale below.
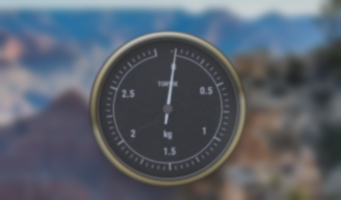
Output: 0 kg
